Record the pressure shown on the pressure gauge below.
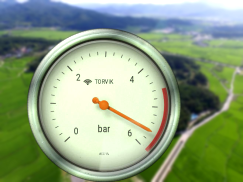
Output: 5.6 bar
